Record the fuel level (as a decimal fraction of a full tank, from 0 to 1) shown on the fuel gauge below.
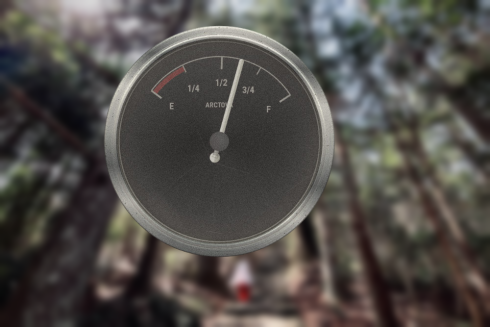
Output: 0.625
